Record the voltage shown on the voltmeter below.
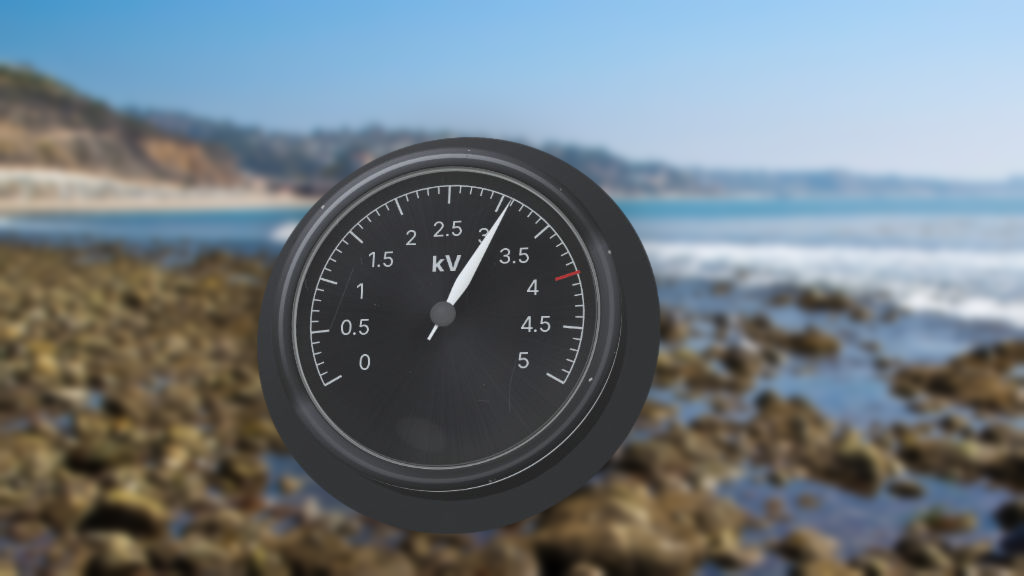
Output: 3.1 kV
